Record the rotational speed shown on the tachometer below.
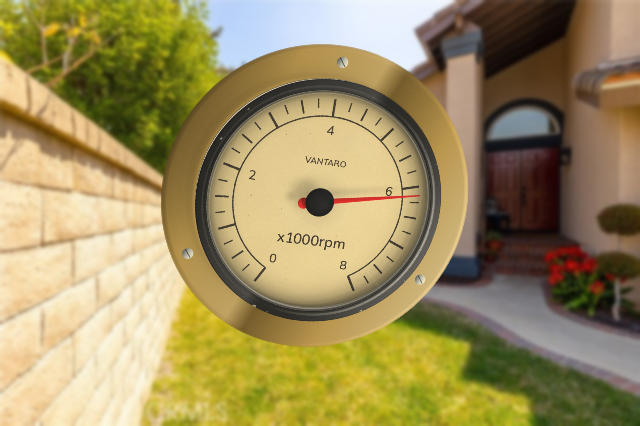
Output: 6125 rpm
